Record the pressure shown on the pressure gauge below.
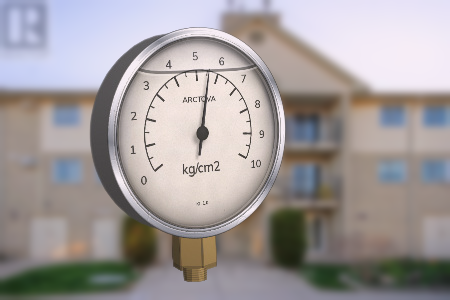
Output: 5.5 kg/cm²
